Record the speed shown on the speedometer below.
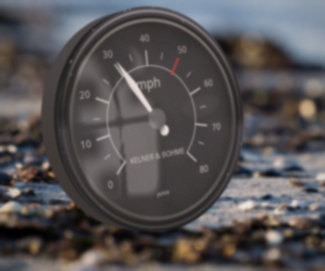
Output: 30 mph
